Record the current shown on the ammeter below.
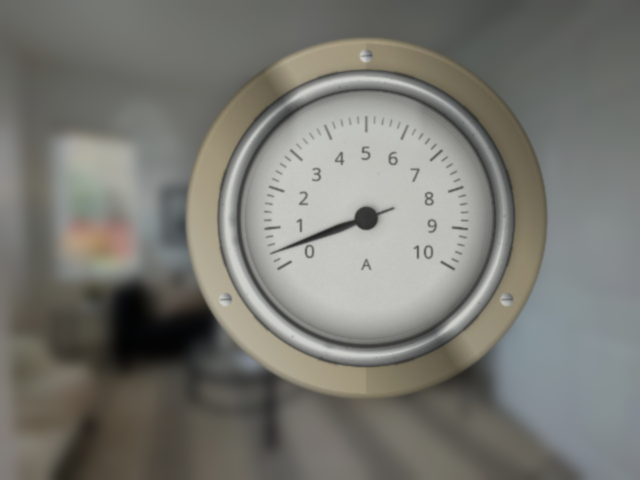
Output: 0.4 A
